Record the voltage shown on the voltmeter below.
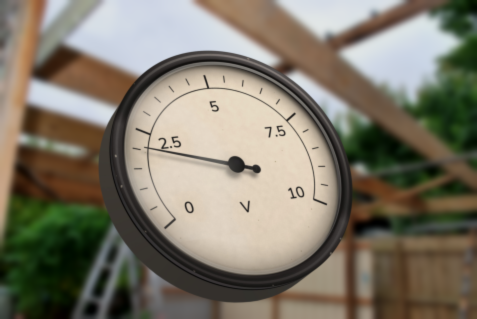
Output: 2 V
